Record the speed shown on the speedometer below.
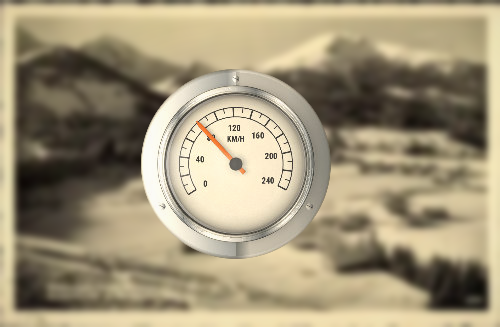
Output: 80 km/h
